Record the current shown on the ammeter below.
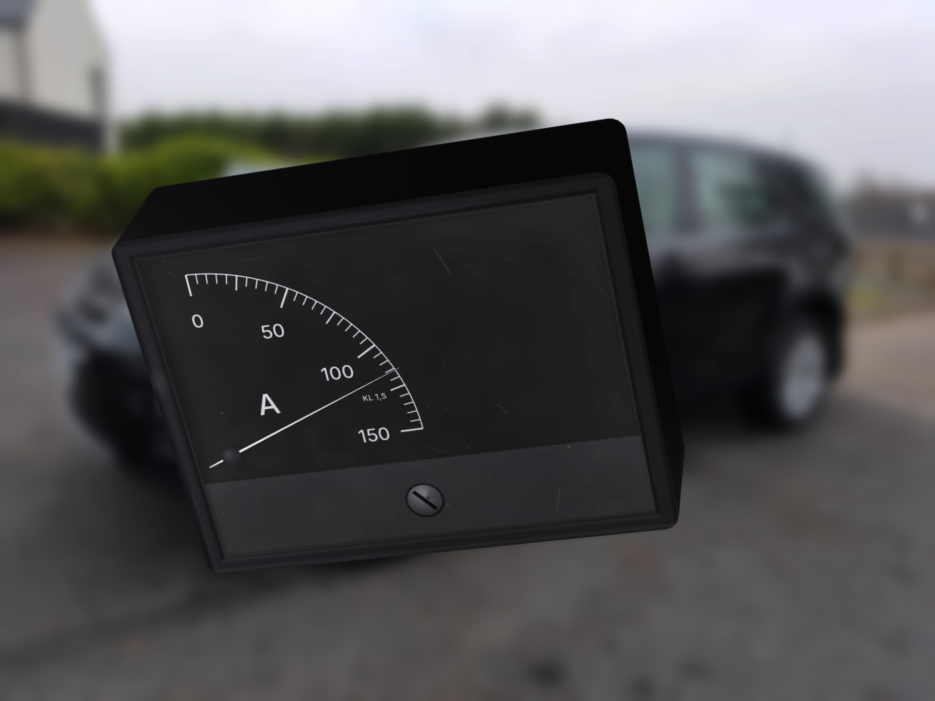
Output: 115 A
